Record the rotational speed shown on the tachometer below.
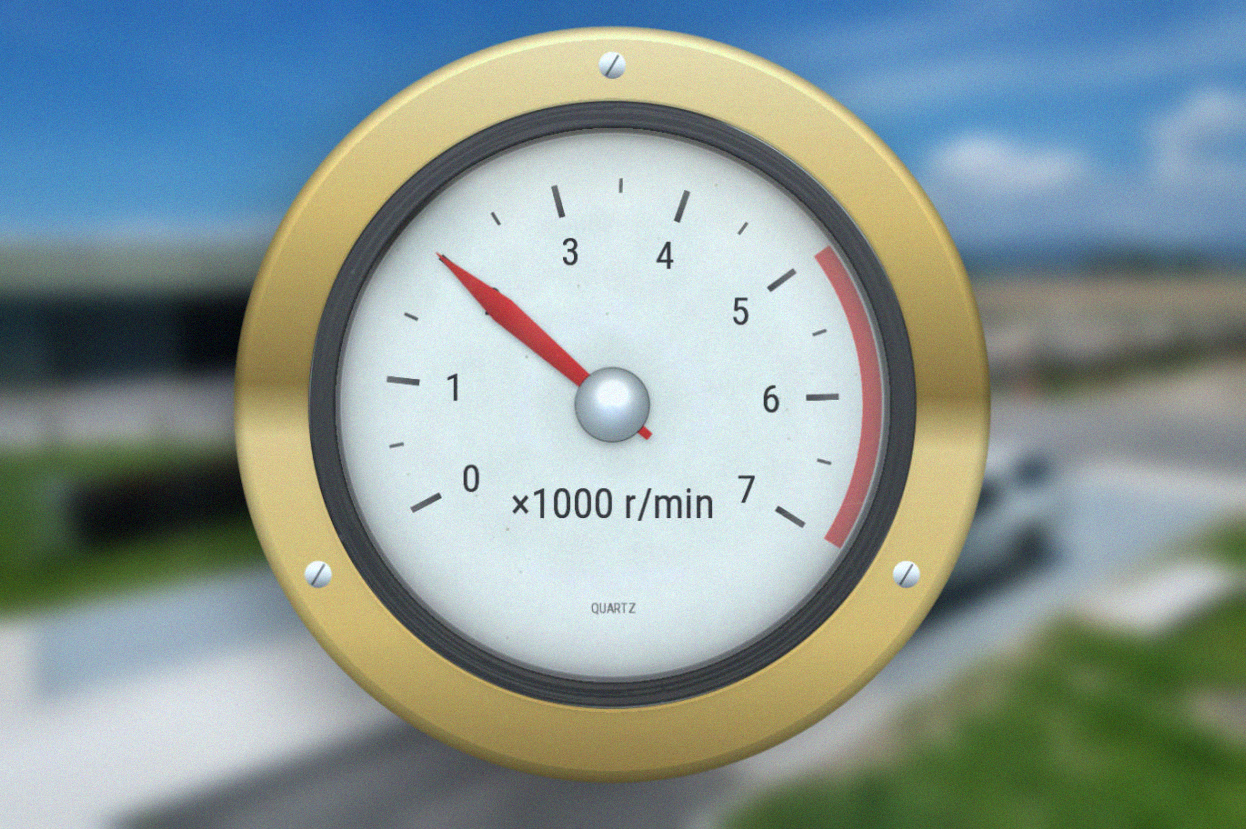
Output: 2000 rpm
